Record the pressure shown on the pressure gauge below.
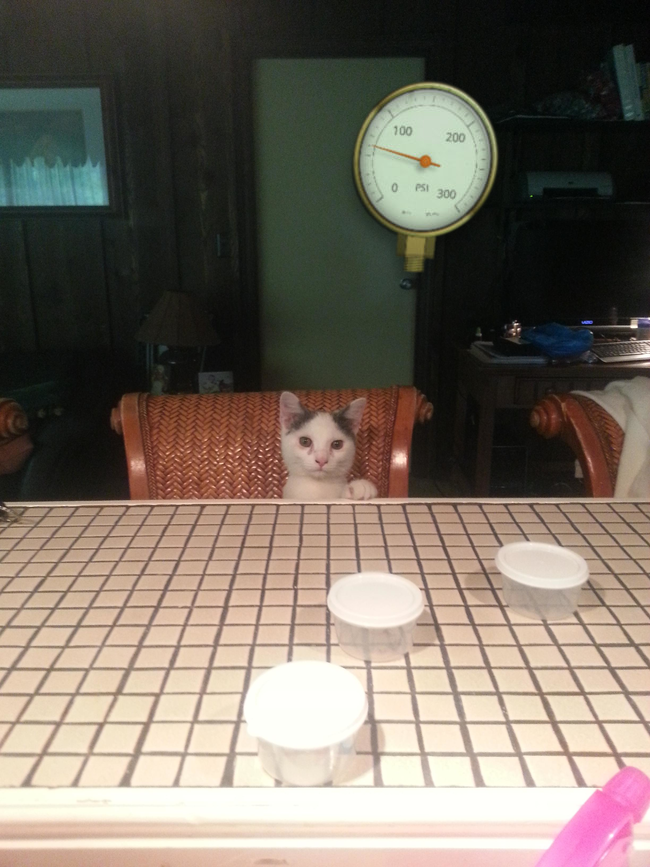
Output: 60 psi
